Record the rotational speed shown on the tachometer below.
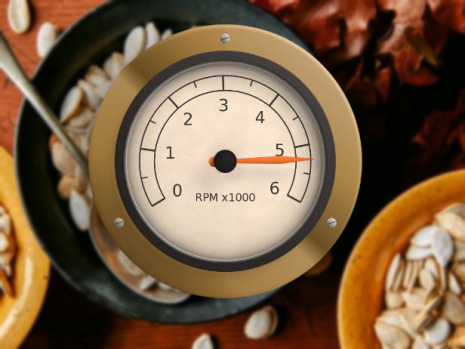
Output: 5250 rpm
